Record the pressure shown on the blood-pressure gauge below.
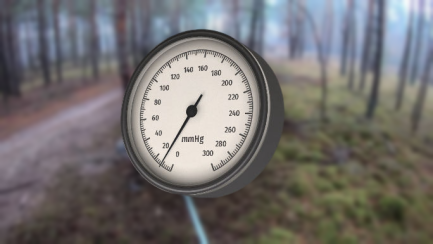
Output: 10 mmHg
